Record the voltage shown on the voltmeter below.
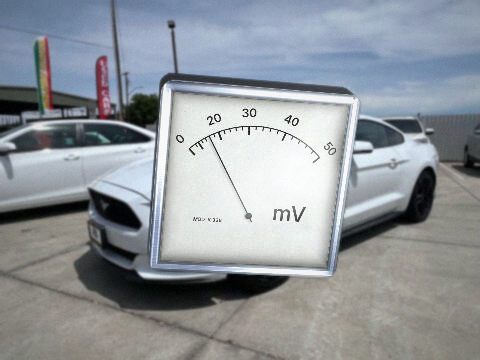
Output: 16 mV
